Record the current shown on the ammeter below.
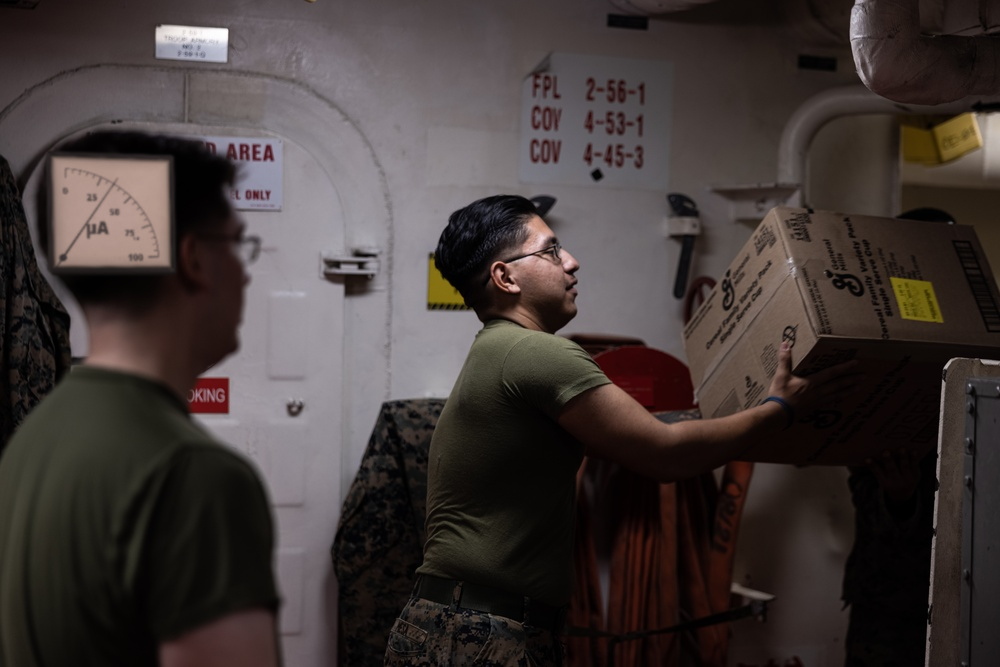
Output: 35 µA
